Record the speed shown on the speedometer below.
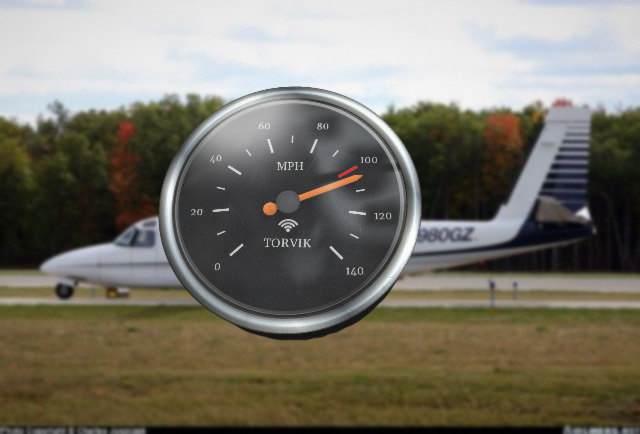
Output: 105 mph
